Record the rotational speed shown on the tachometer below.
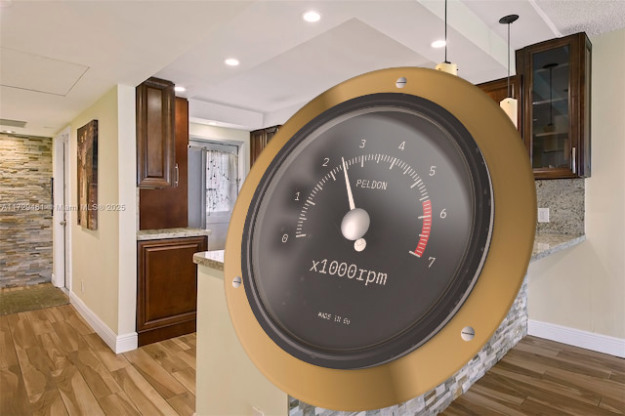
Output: 2500 rpm
